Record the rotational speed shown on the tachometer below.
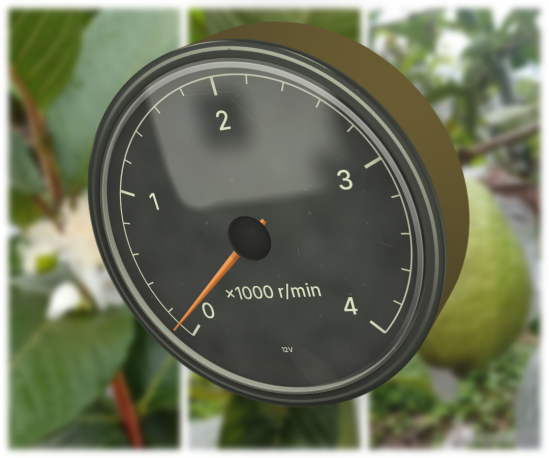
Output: 100 rpm
